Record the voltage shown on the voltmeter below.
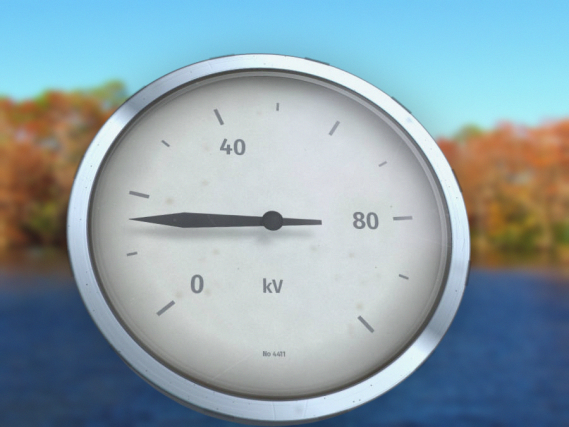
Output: 15 kV
